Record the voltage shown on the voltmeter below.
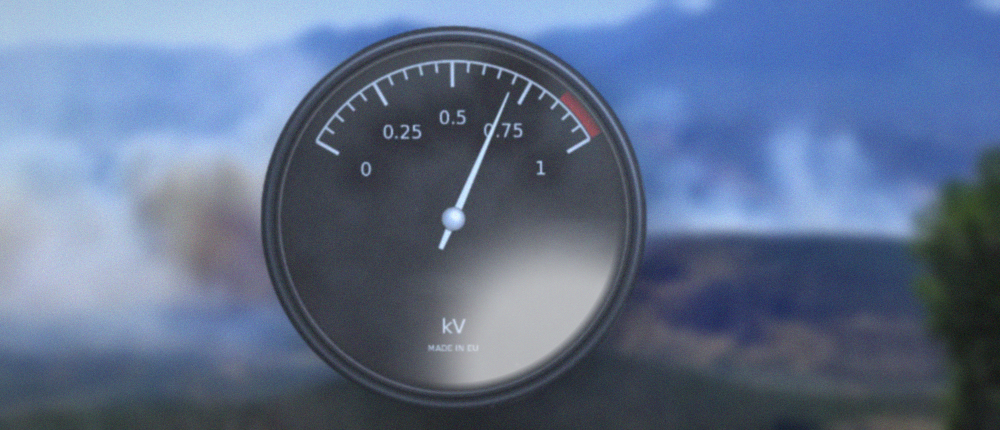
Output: 0.7 kV
